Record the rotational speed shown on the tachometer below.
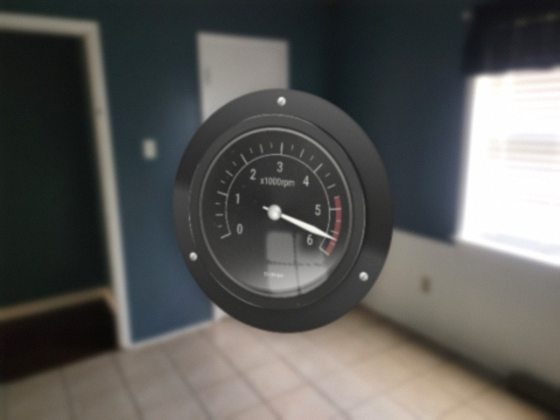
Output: 5625 rpm
